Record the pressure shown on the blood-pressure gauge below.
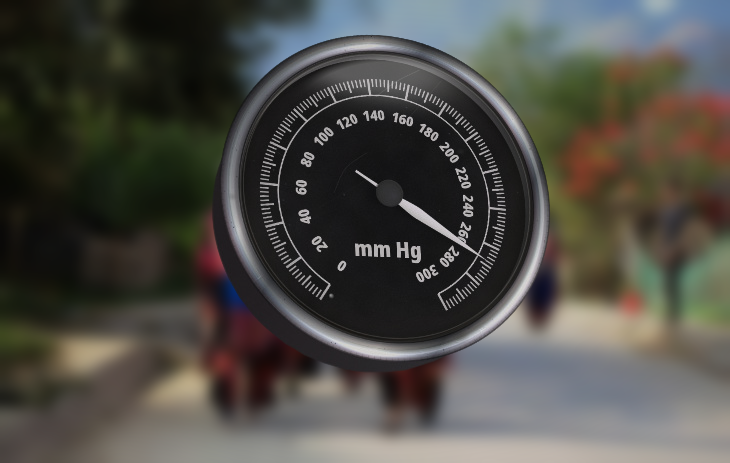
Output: 270 mmHg
